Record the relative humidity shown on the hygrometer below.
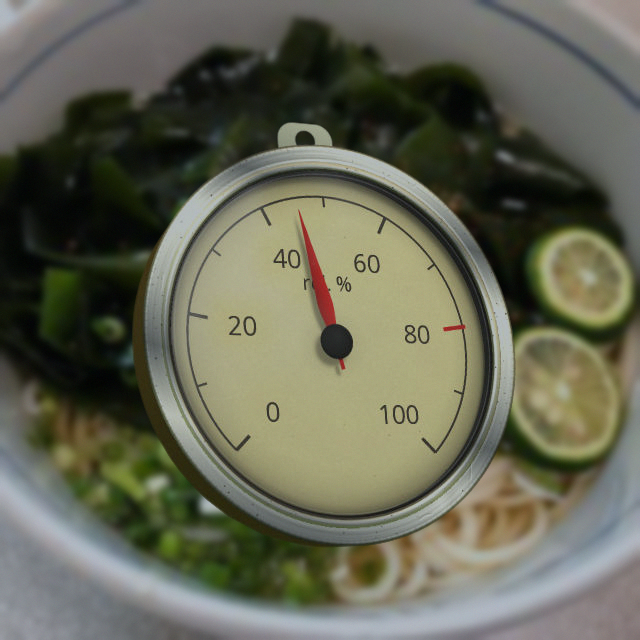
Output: 45 %
